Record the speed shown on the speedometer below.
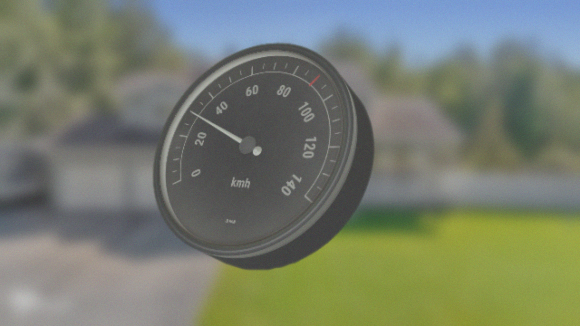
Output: 30 km/h
